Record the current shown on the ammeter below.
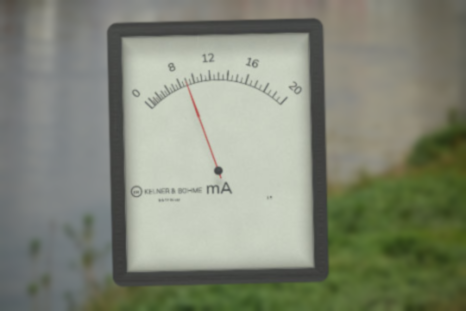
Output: 9 mA
